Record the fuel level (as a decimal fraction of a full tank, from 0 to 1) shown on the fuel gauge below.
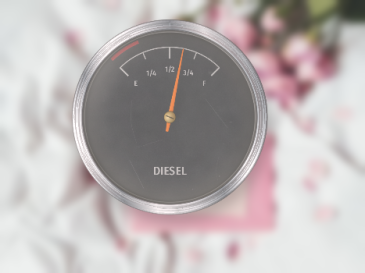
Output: 0.625
